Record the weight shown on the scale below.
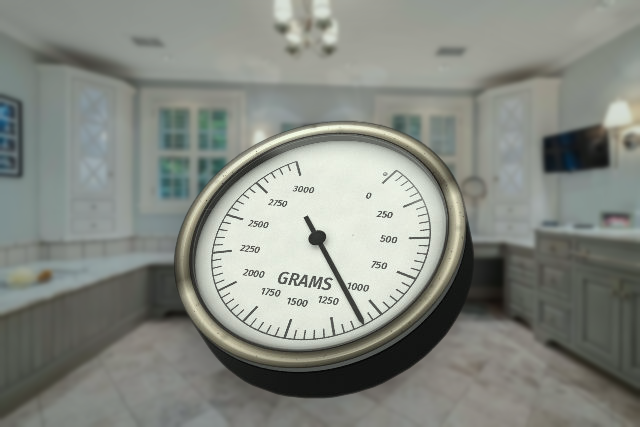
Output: 1100 g
